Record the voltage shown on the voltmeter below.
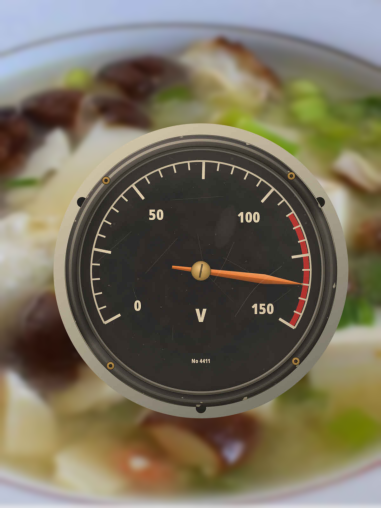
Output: 135 V
